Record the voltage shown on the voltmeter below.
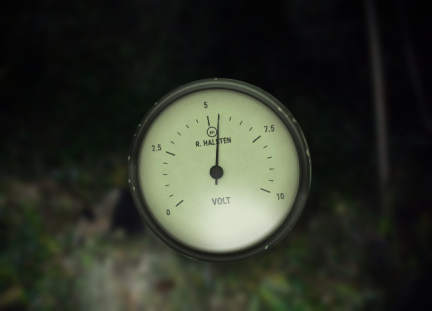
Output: 5.5 V
